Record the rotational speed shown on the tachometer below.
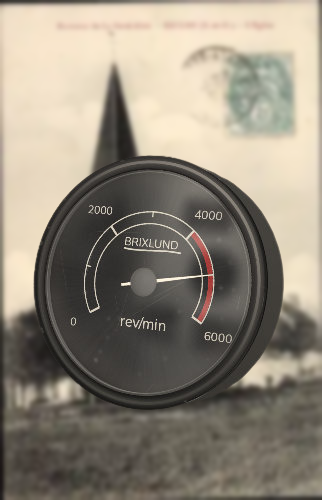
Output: 5000 rpm
